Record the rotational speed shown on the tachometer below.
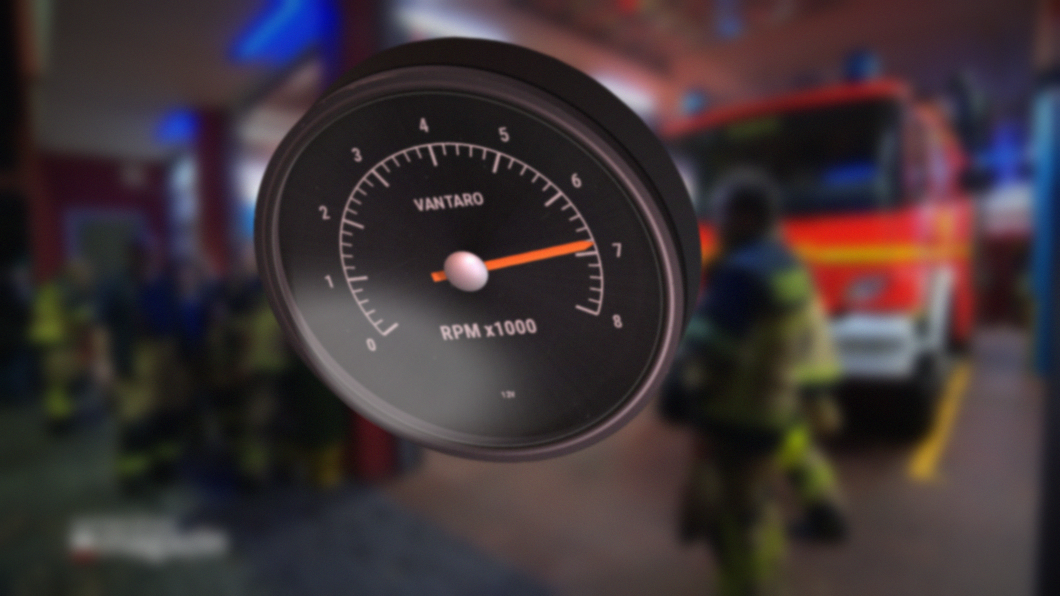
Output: 6800 rpm
